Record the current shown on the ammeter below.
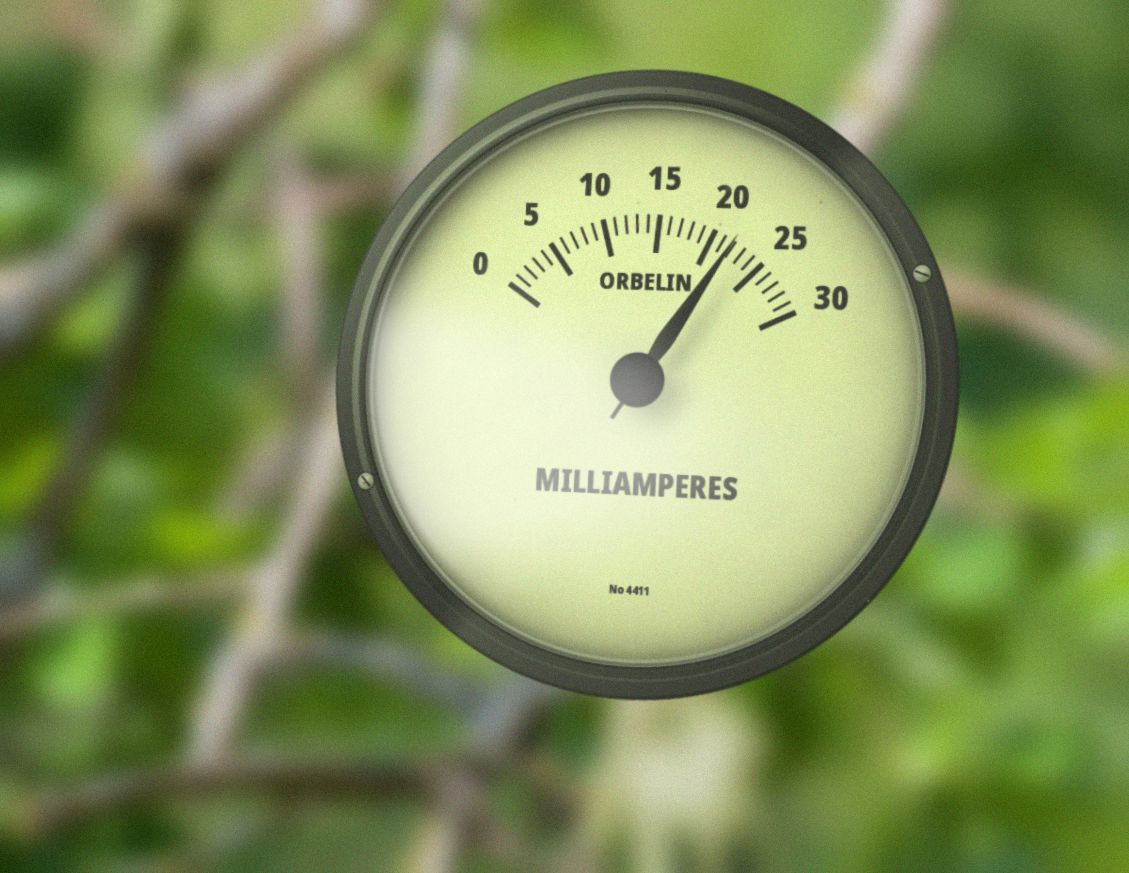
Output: 22 mA
